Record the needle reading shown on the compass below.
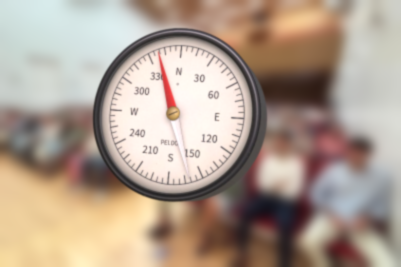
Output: 340 °
